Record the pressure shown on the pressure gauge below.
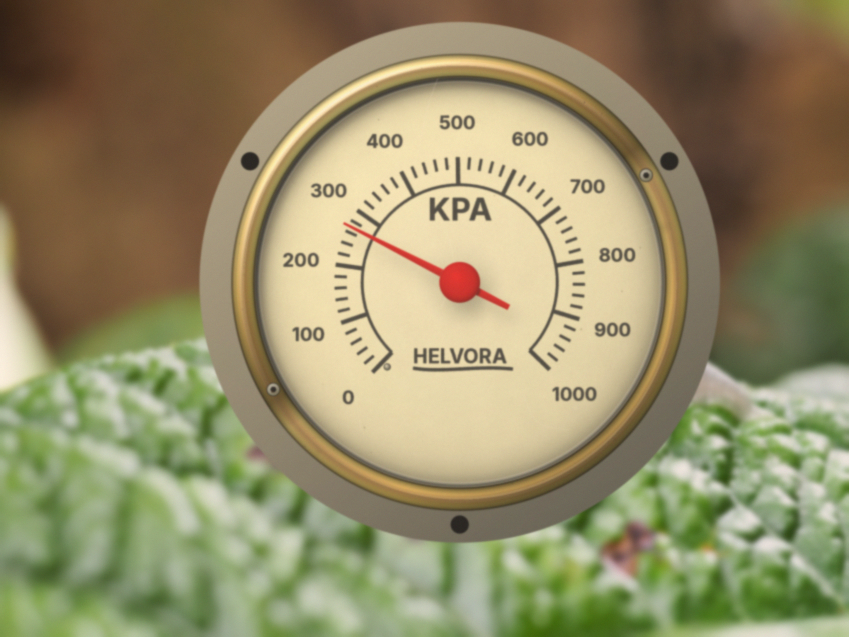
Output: 270 kPa
